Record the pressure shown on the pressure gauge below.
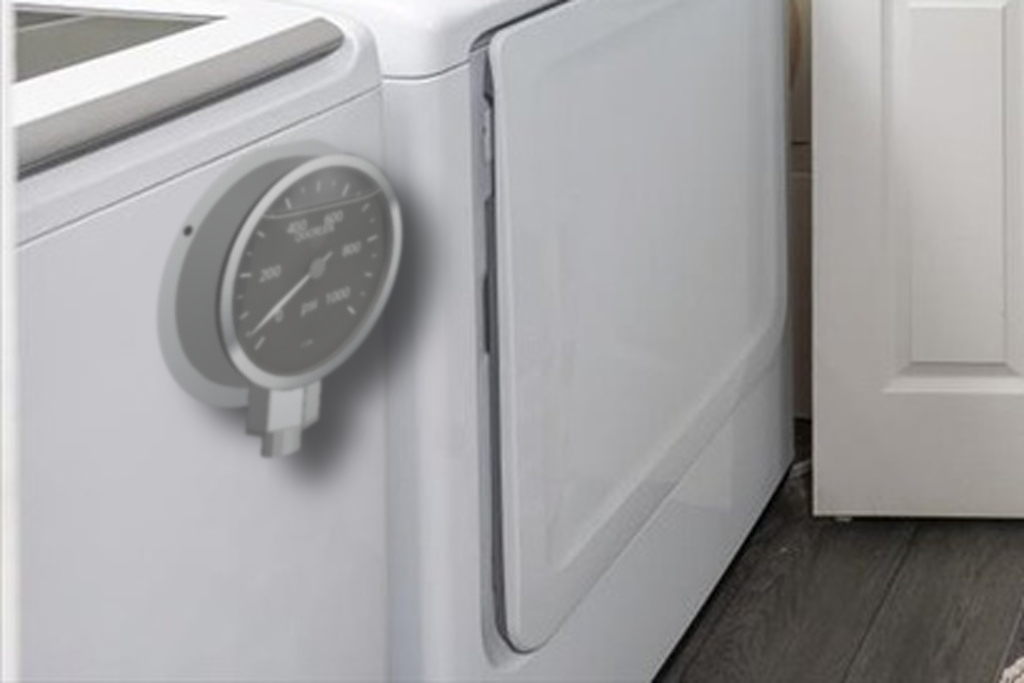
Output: 50 psi
